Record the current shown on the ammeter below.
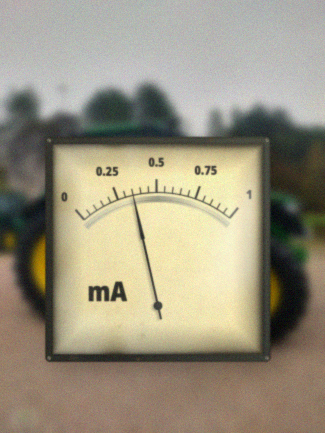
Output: 0.35 mA
